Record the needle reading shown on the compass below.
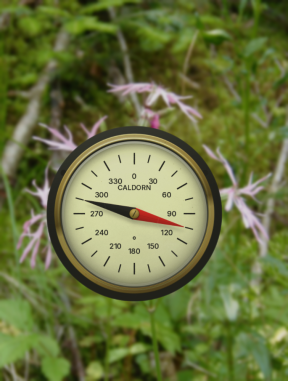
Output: 105 °
